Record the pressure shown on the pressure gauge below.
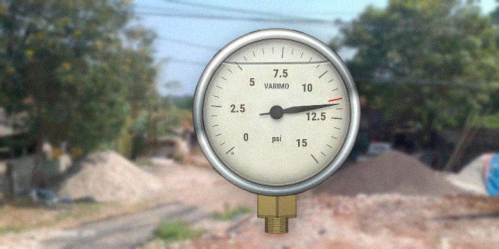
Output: 11.75 psi
